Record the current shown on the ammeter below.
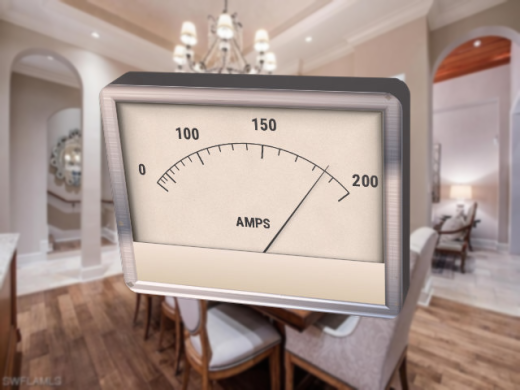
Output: 185 A
